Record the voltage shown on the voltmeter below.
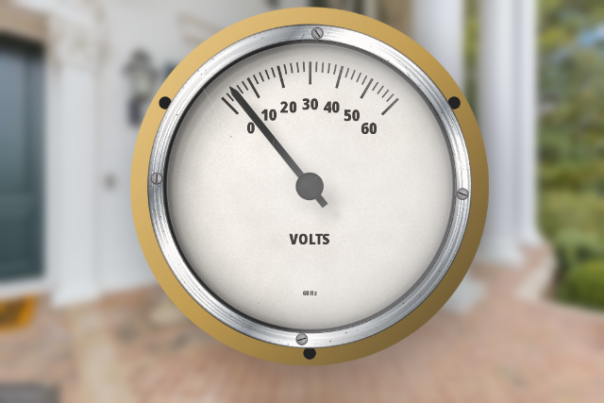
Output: 4 V
